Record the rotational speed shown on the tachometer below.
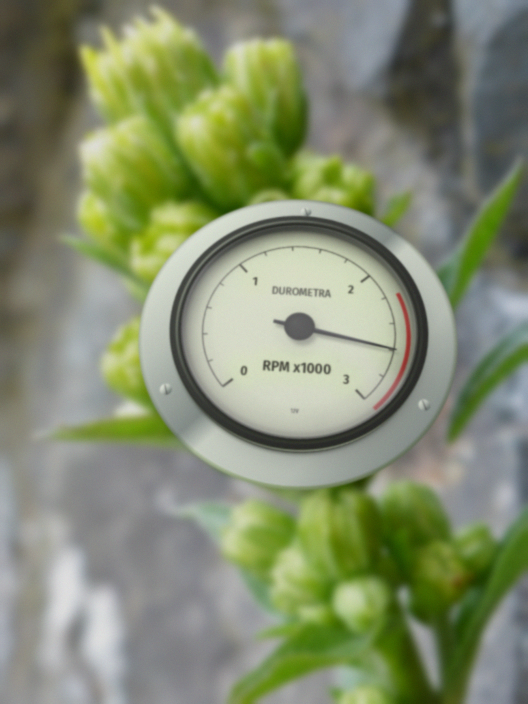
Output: 2600 rpm
